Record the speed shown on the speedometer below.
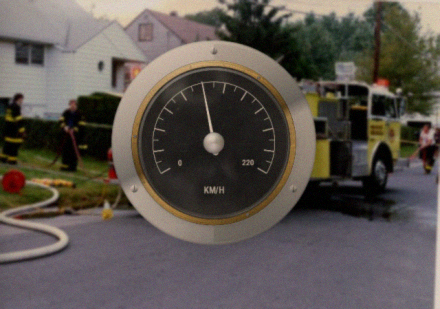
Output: 100 km/h
